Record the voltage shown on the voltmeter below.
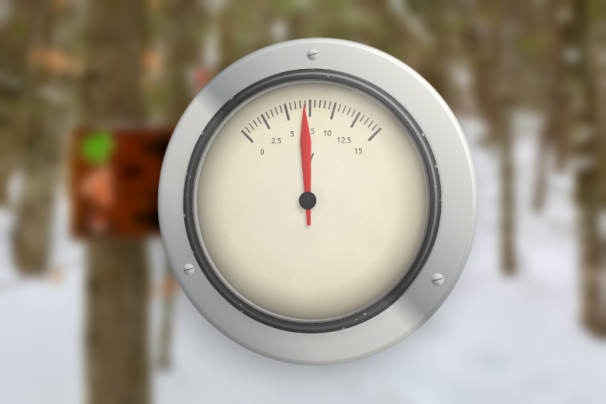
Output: 7 V
